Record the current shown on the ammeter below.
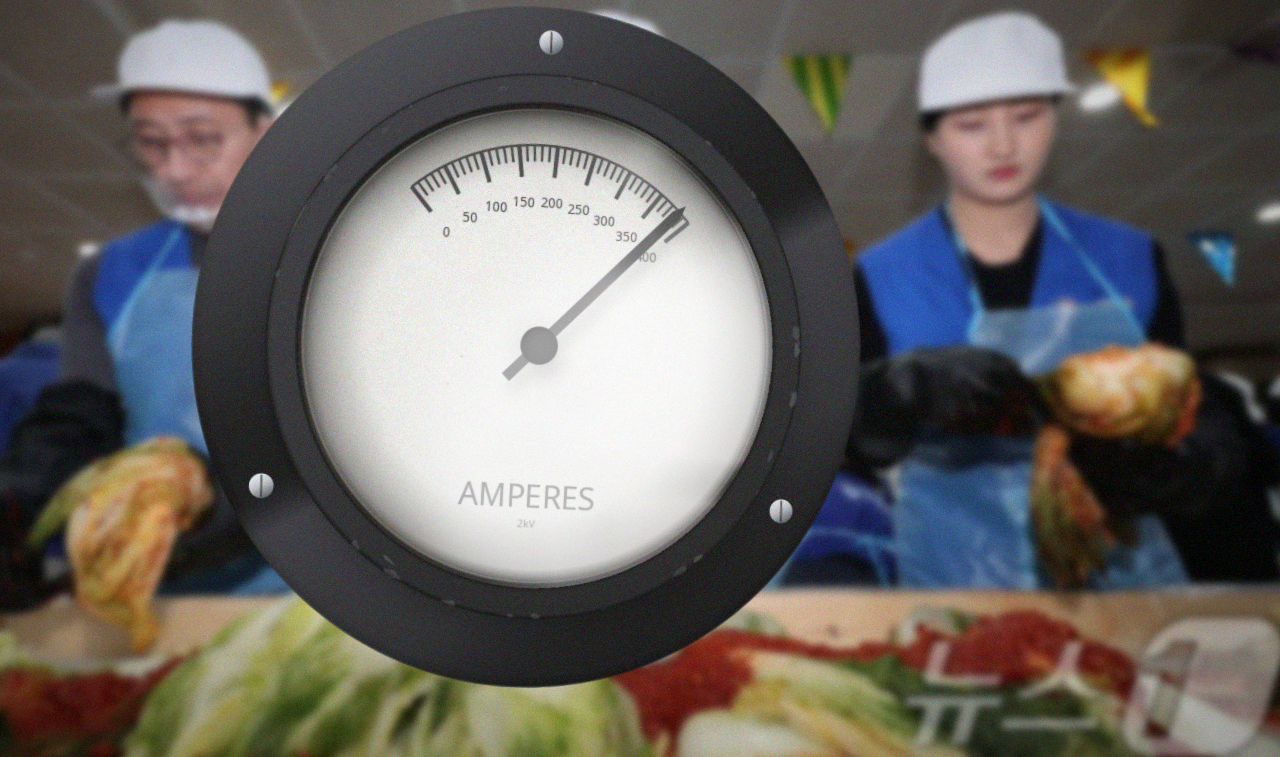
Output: 380 A
